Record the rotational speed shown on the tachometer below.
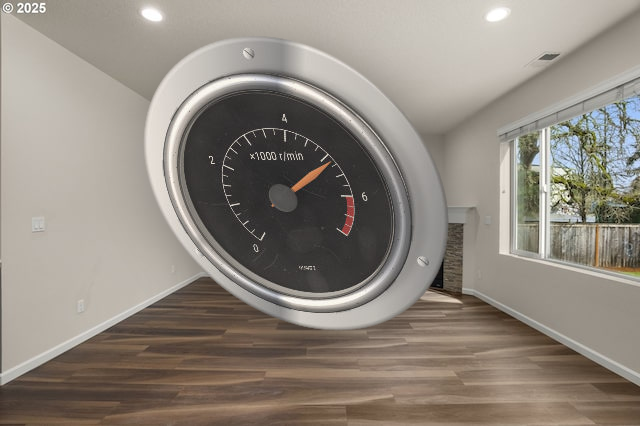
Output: 5125 rpm
